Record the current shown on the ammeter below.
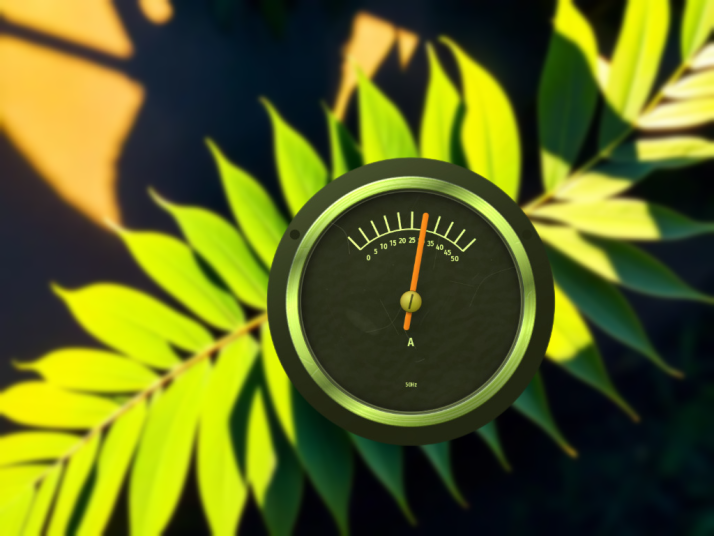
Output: 30 A
